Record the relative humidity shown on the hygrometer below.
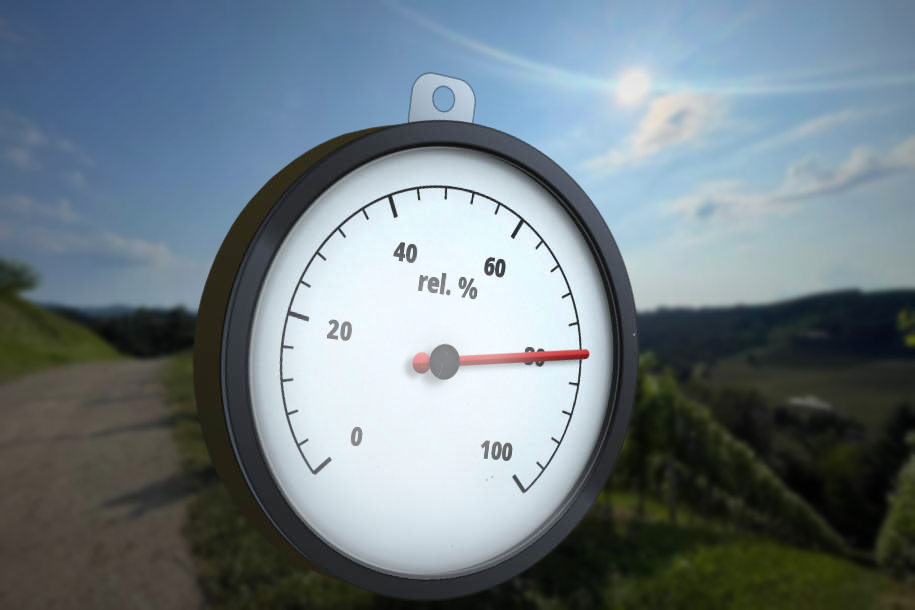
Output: 80 %
